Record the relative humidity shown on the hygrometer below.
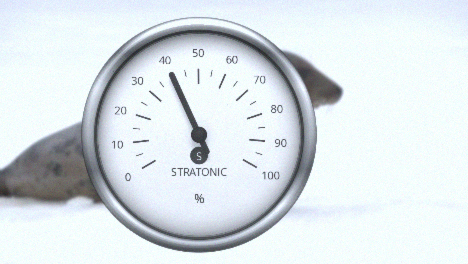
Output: 40 %
